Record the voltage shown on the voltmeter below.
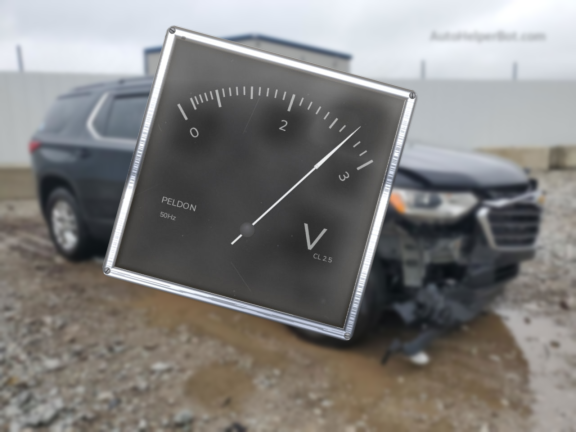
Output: 2.7 V
